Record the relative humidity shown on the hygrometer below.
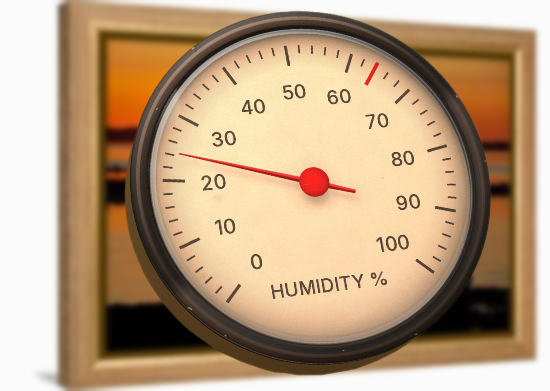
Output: 24 %
